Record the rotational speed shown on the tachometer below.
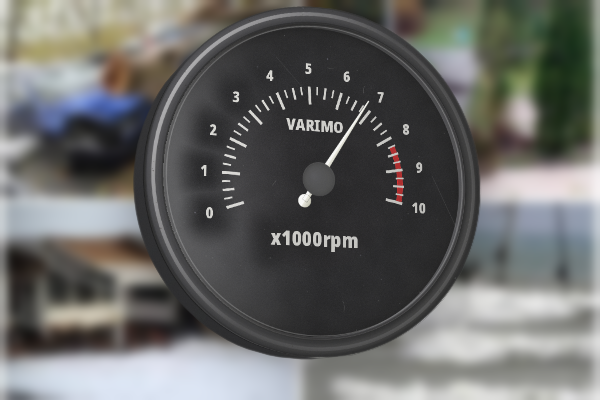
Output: 6750 rpm
